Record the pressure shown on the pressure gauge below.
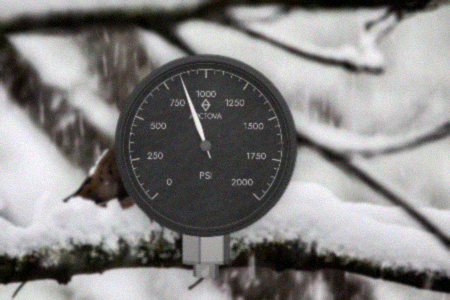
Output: 850 psi
